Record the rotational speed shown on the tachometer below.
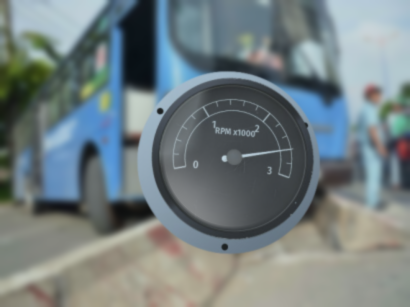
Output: 2600 rpm
